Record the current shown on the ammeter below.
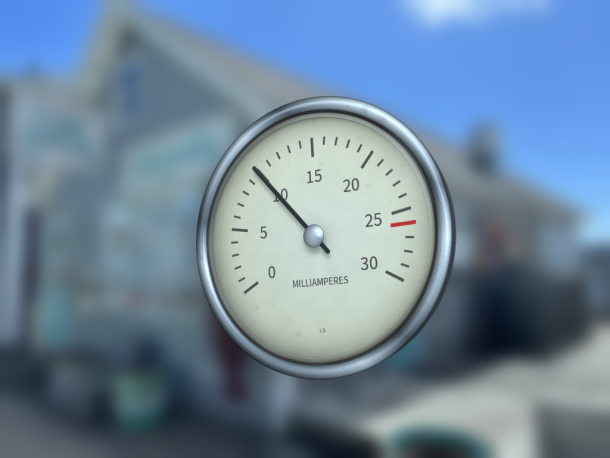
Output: 10 mA
